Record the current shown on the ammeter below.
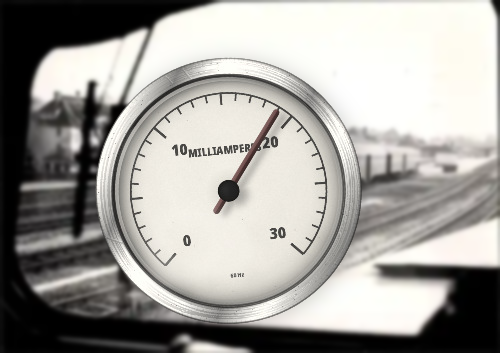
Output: 19 mA
